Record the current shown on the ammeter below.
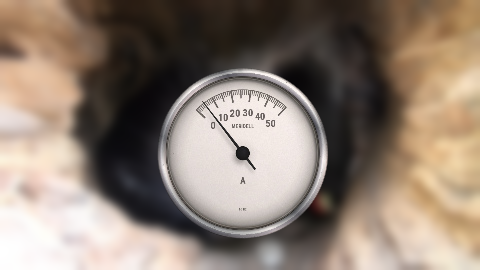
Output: 5 A
